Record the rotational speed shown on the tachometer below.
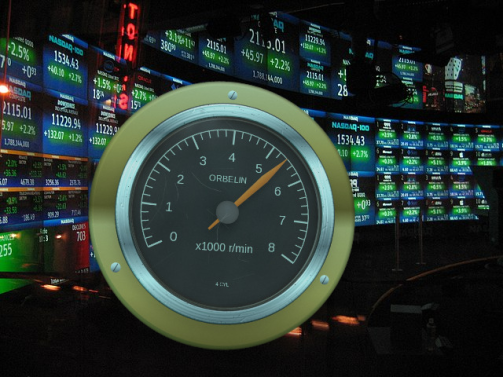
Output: 5400 rpm
